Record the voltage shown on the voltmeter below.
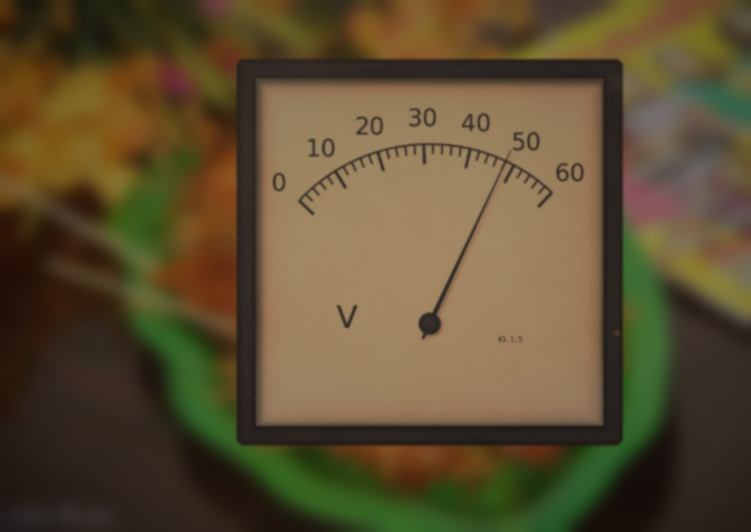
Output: 48 V
